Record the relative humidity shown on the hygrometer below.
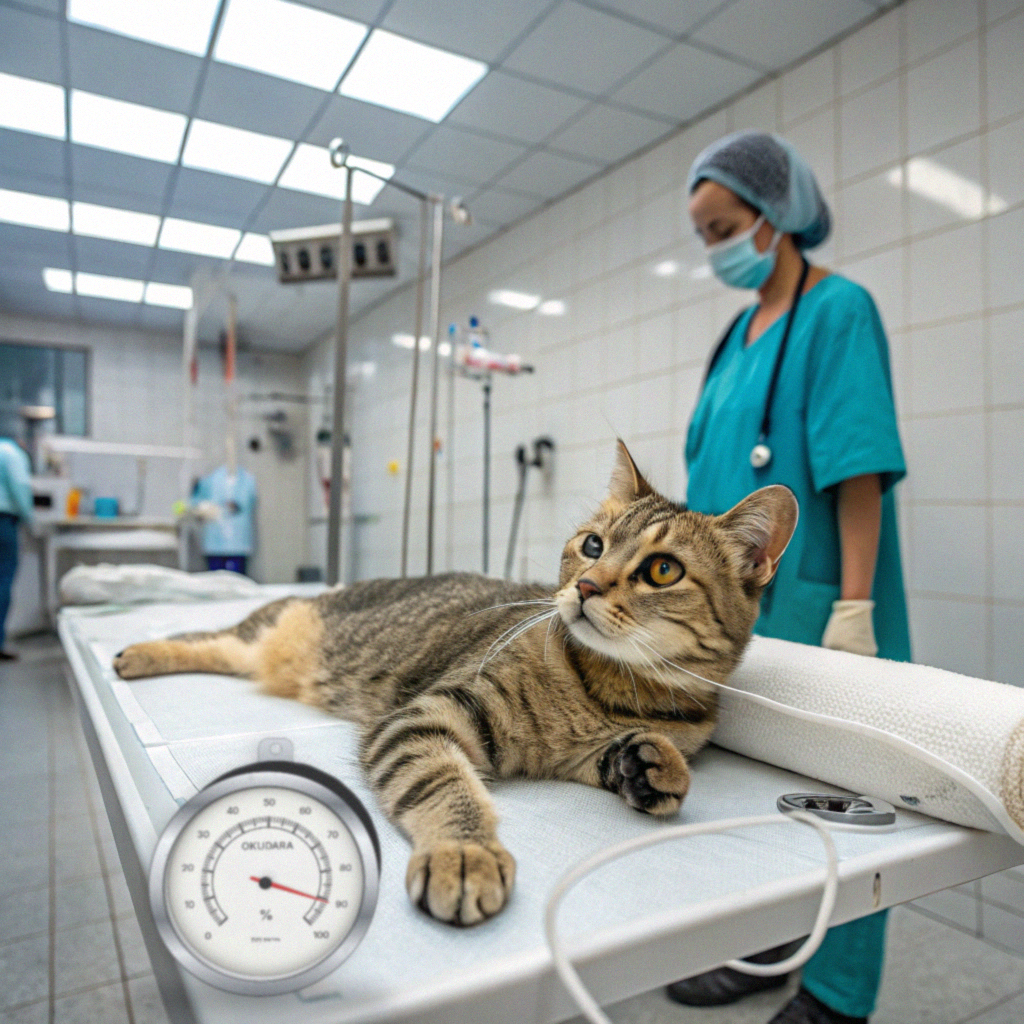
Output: 90 %
